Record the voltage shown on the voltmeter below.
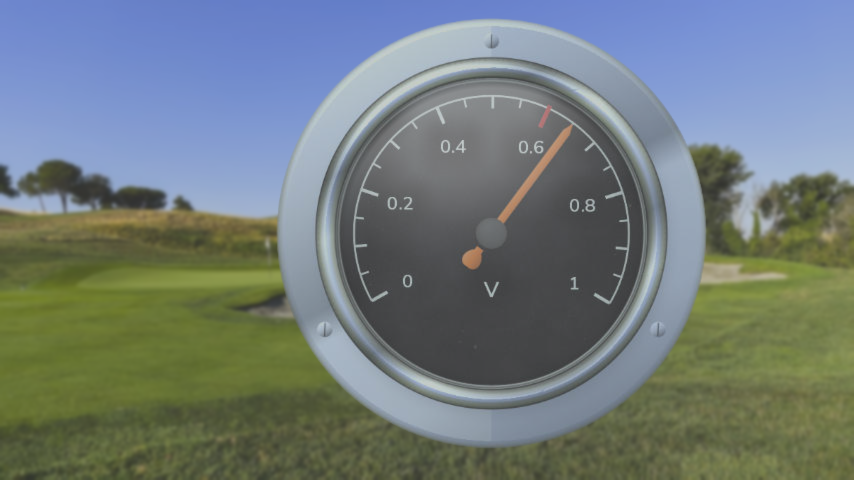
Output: 0.65 V
